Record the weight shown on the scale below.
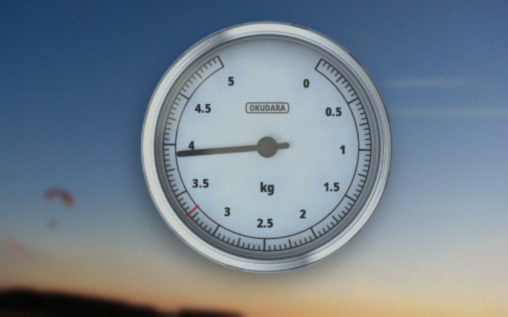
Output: 3.9 kg
